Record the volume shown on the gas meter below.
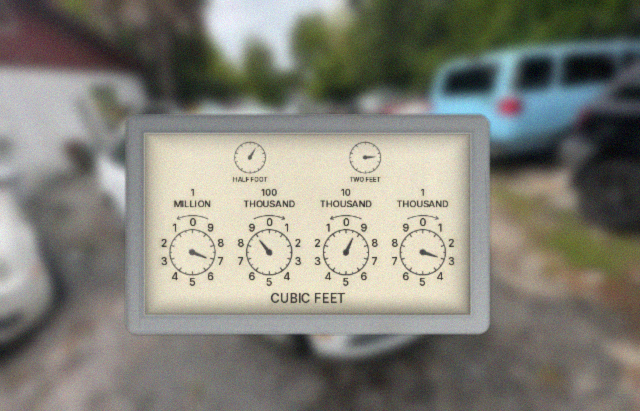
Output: 689300 ft³
